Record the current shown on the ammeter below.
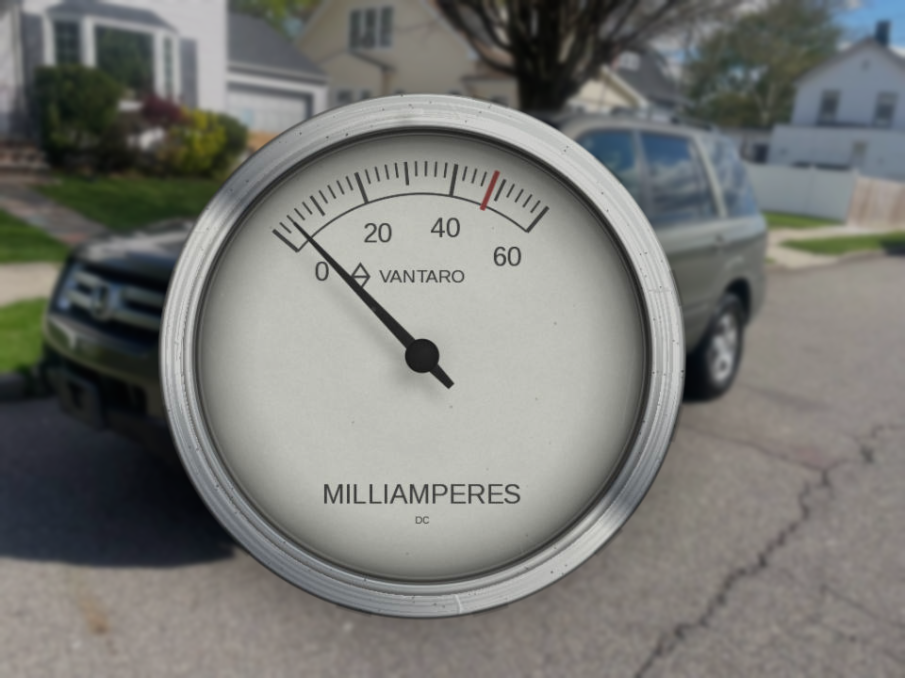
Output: 4 mA
